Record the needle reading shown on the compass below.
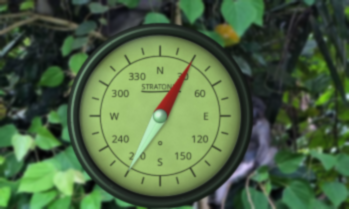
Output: 30 °
